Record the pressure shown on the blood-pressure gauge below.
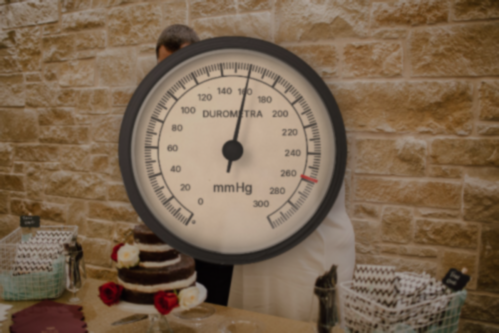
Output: 160 mmHg
